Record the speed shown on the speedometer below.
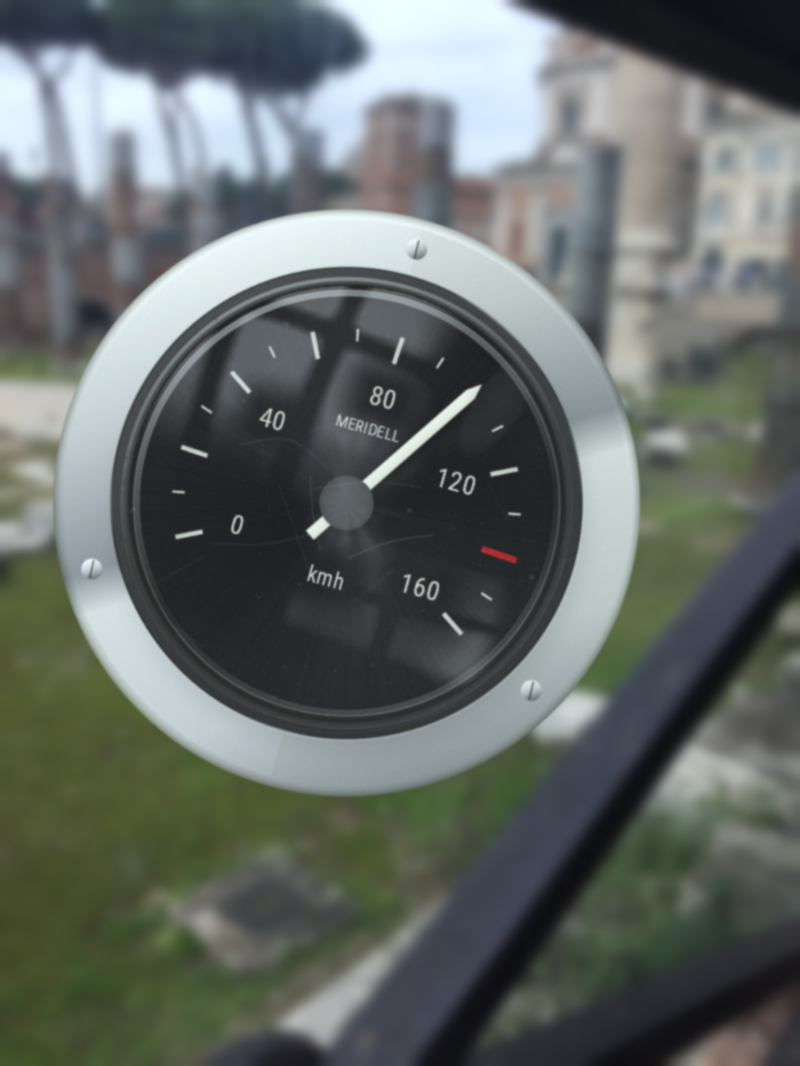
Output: 100 km/h
